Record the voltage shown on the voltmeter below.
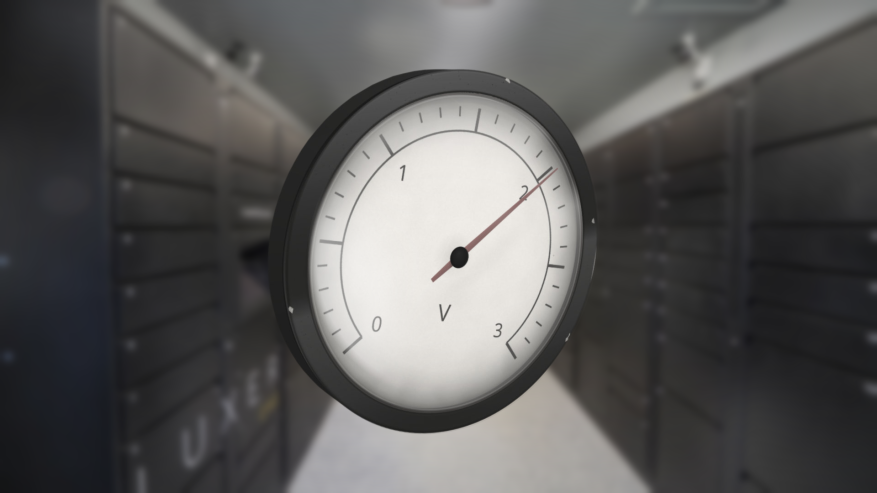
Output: 2 V
